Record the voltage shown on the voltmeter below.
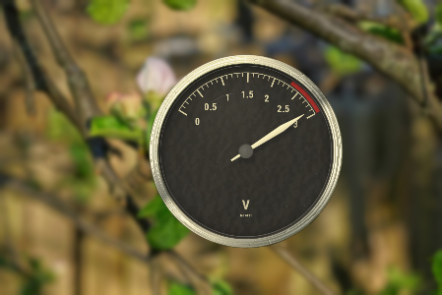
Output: 2.9 V
